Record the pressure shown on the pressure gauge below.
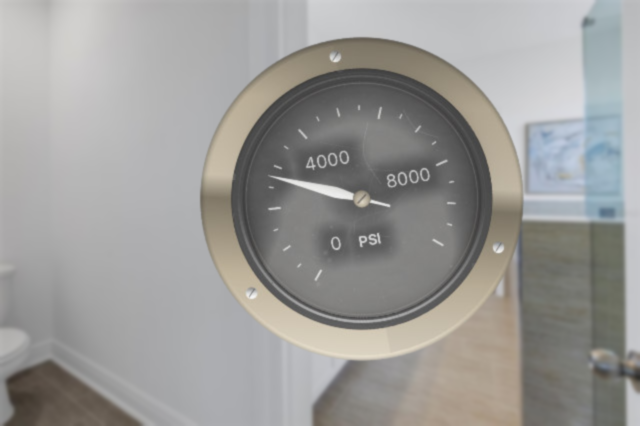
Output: 2750 psi
